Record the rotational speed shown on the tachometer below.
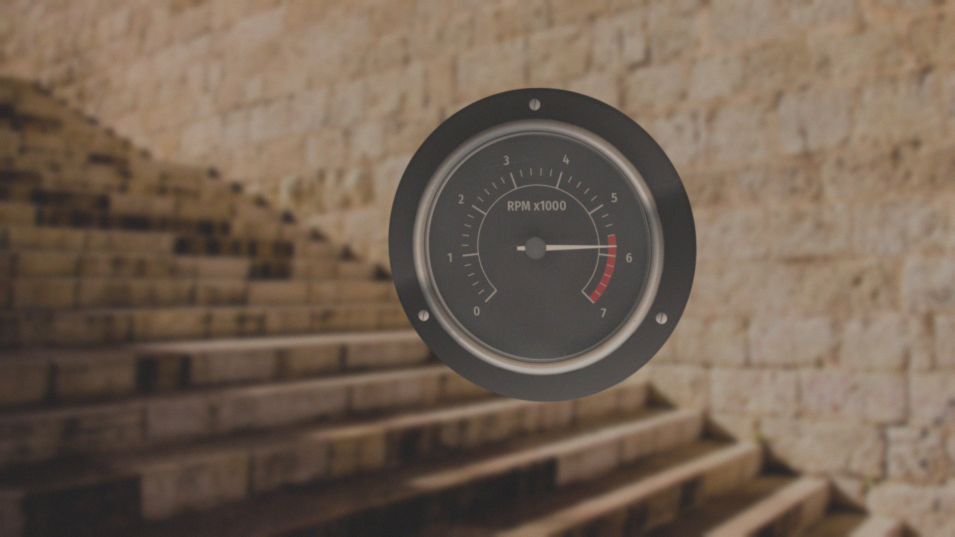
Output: 5800 rpm
